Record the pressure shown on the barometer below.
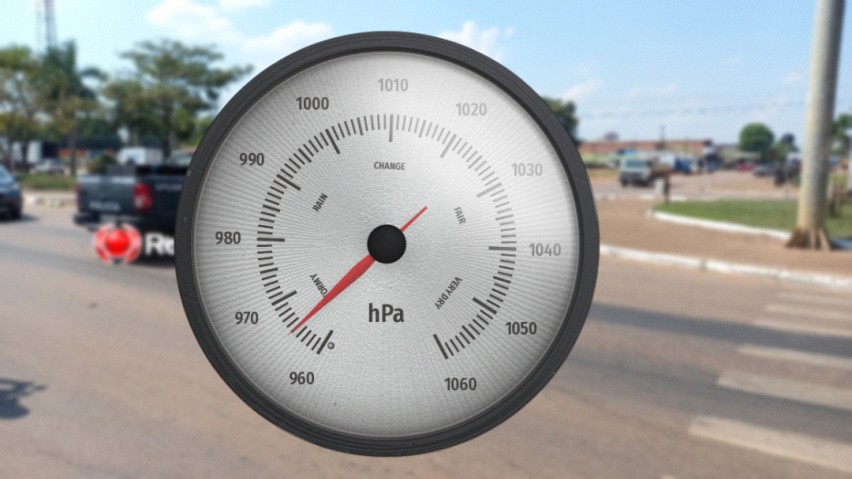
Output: 965 hPa
